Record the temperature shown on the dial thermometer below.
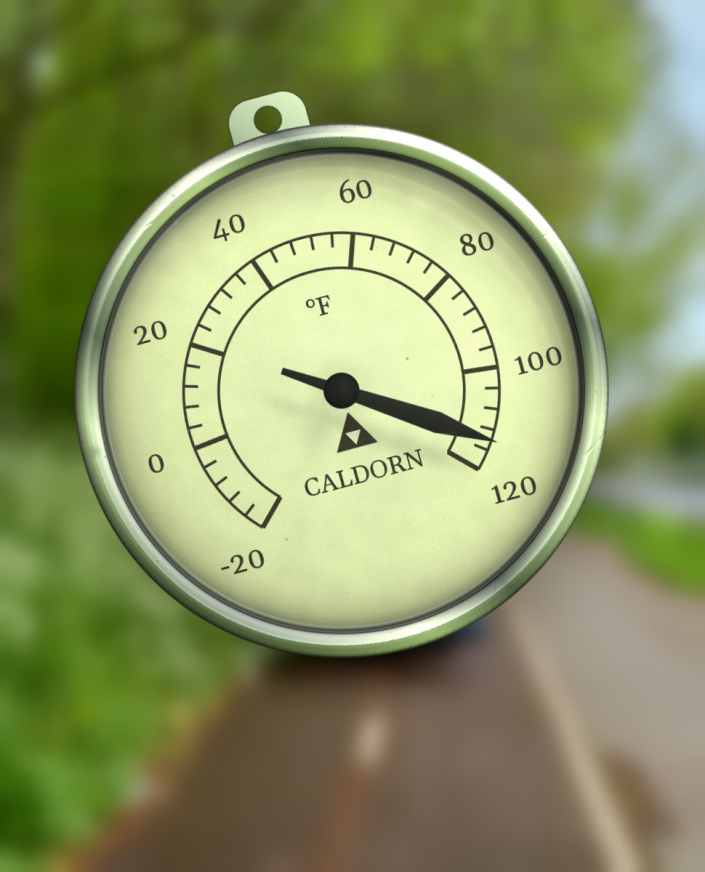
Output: 114 °F
